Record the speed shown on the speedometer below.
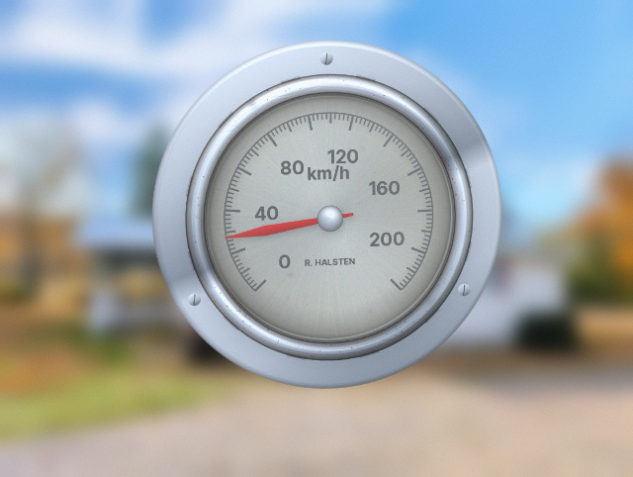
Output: 28 km/h
